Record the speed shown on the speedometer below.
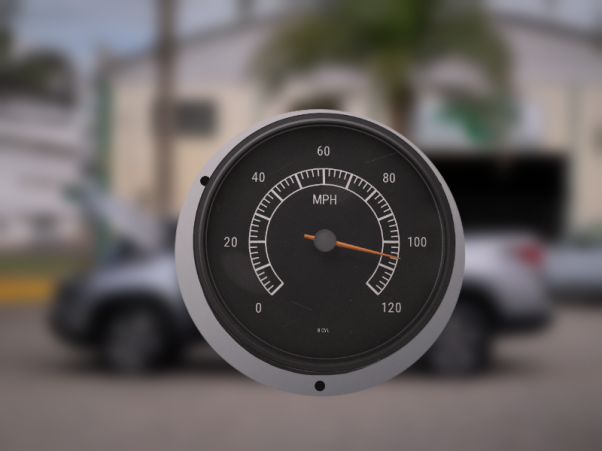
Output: 106 mph
